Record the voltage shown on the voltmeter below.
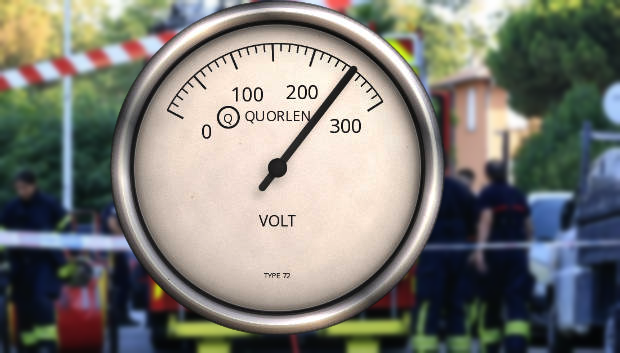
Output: 250 V
